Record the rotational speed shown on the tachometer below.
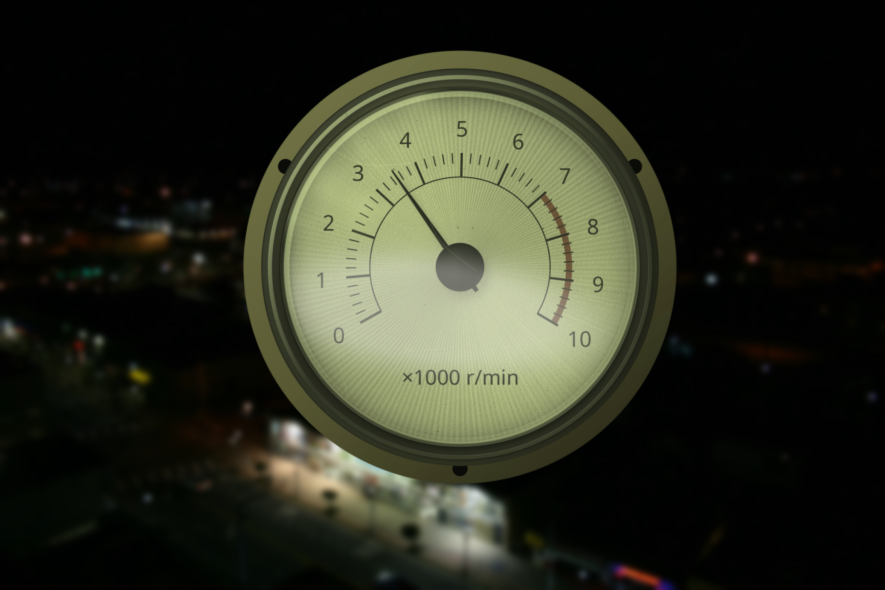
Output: 3500 rpm
